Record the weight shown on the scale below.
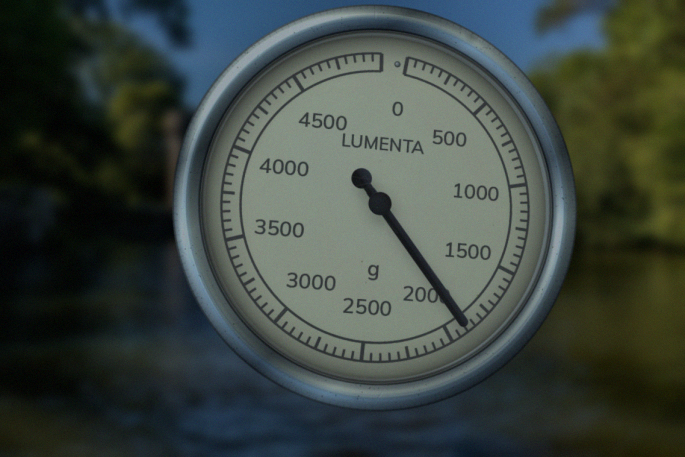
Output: 1900 g
